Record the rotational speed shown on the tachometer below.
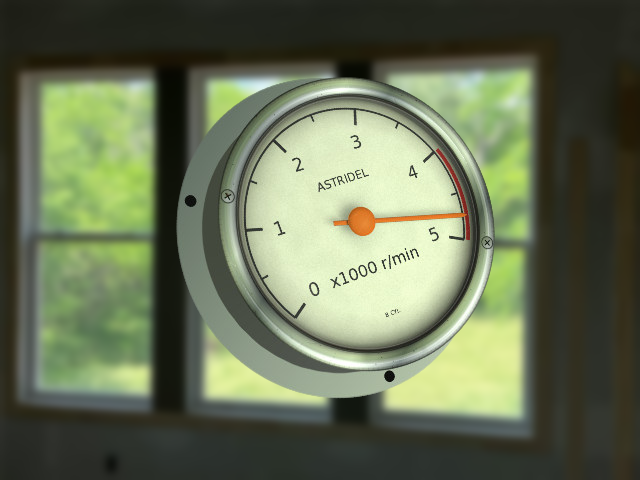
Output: 4750 rpm
